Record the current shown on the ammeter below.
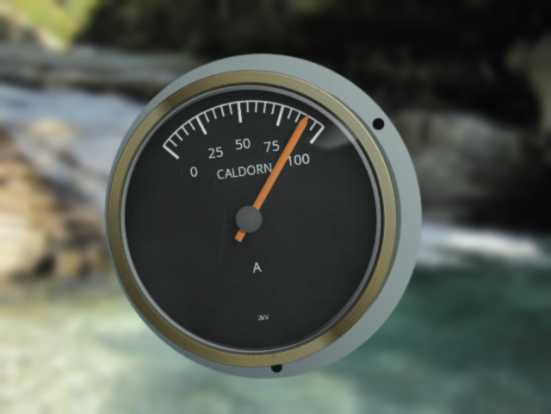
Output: 90 A
